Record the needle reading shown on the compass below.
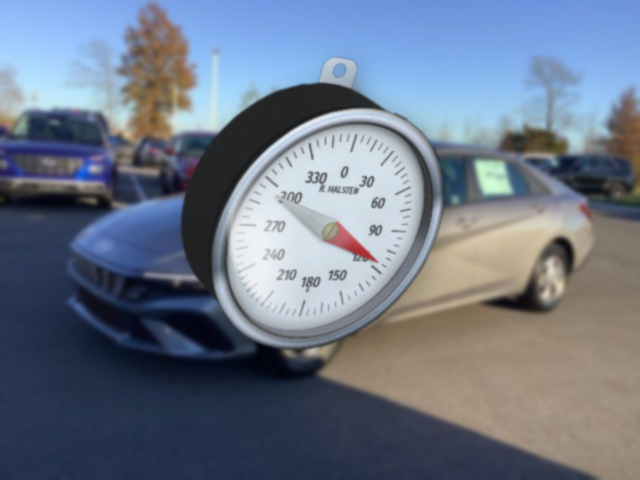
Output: 115 °
